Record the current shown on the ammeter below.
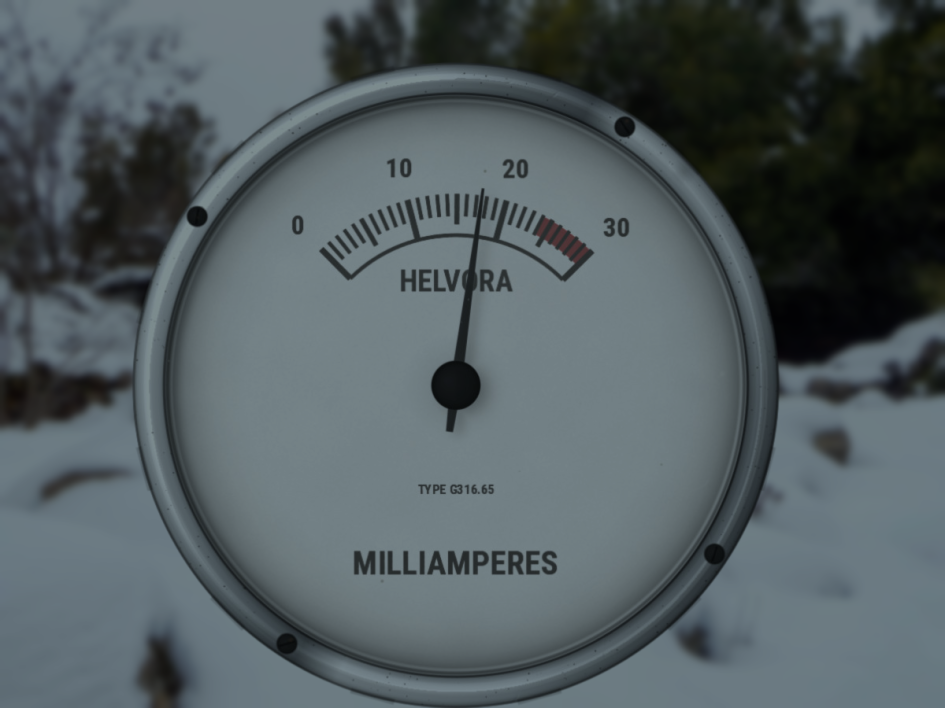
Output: 17.5 mA
